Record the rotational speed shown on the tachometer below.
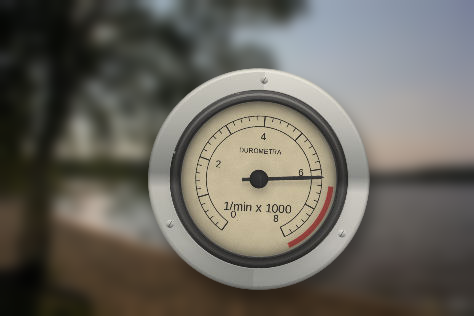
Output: 6200 rpm
